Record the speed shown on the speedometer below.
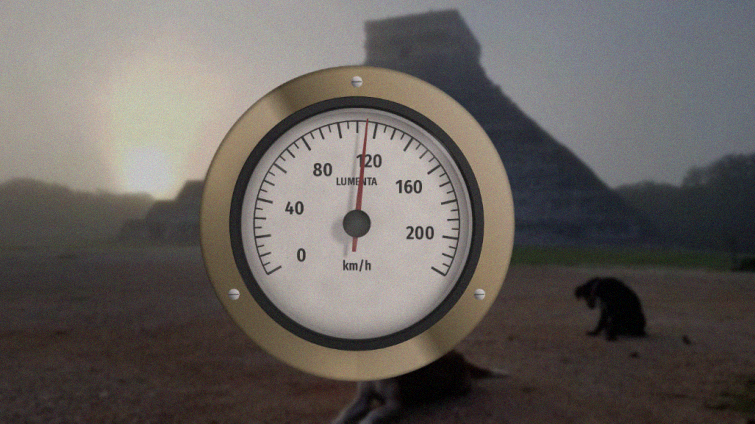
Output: 115 km/h
